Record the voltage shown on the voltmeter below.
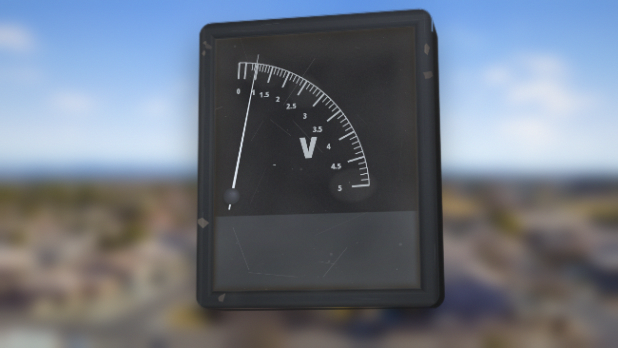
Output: 1 V
